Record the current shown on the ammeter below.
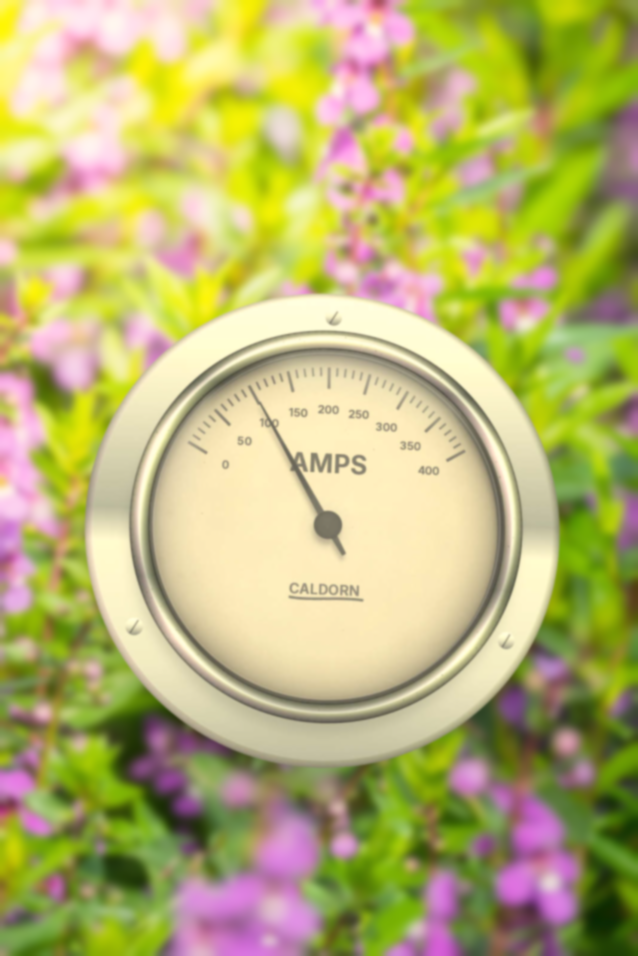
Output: 100 A
